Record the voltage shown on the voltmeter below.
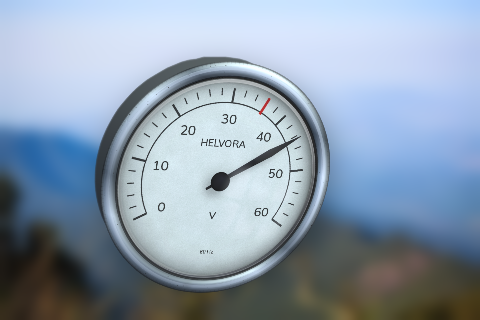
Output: 44 V
